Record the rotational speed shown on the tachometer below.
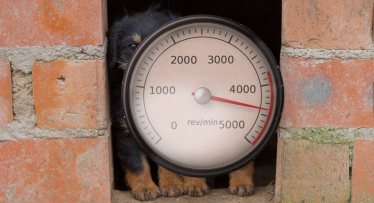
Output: 4400 rpm
